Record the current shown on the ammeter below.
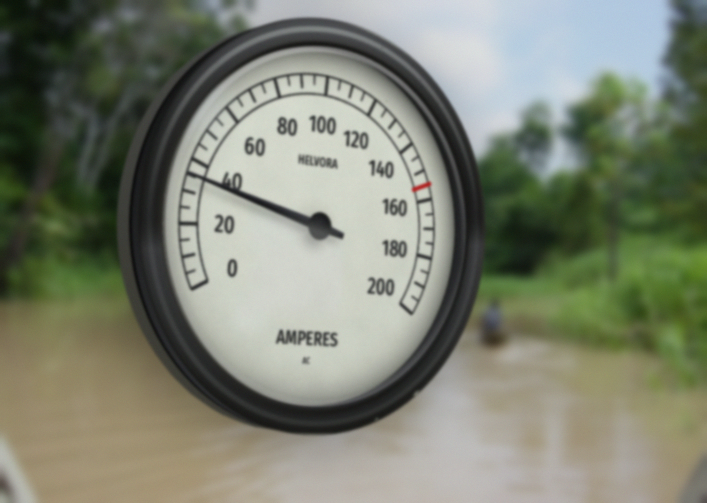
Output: 35 A
